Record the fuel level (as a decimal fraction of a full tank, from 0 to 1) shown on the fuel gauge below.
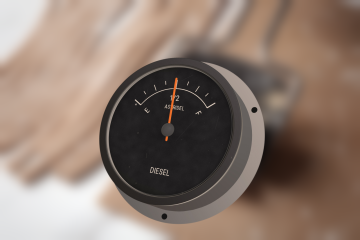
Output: 0.5
